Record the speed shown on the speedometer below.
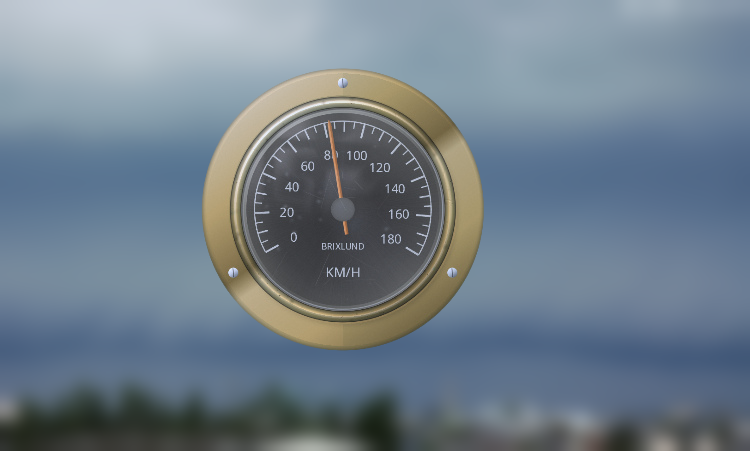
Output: 82.5 km/h
